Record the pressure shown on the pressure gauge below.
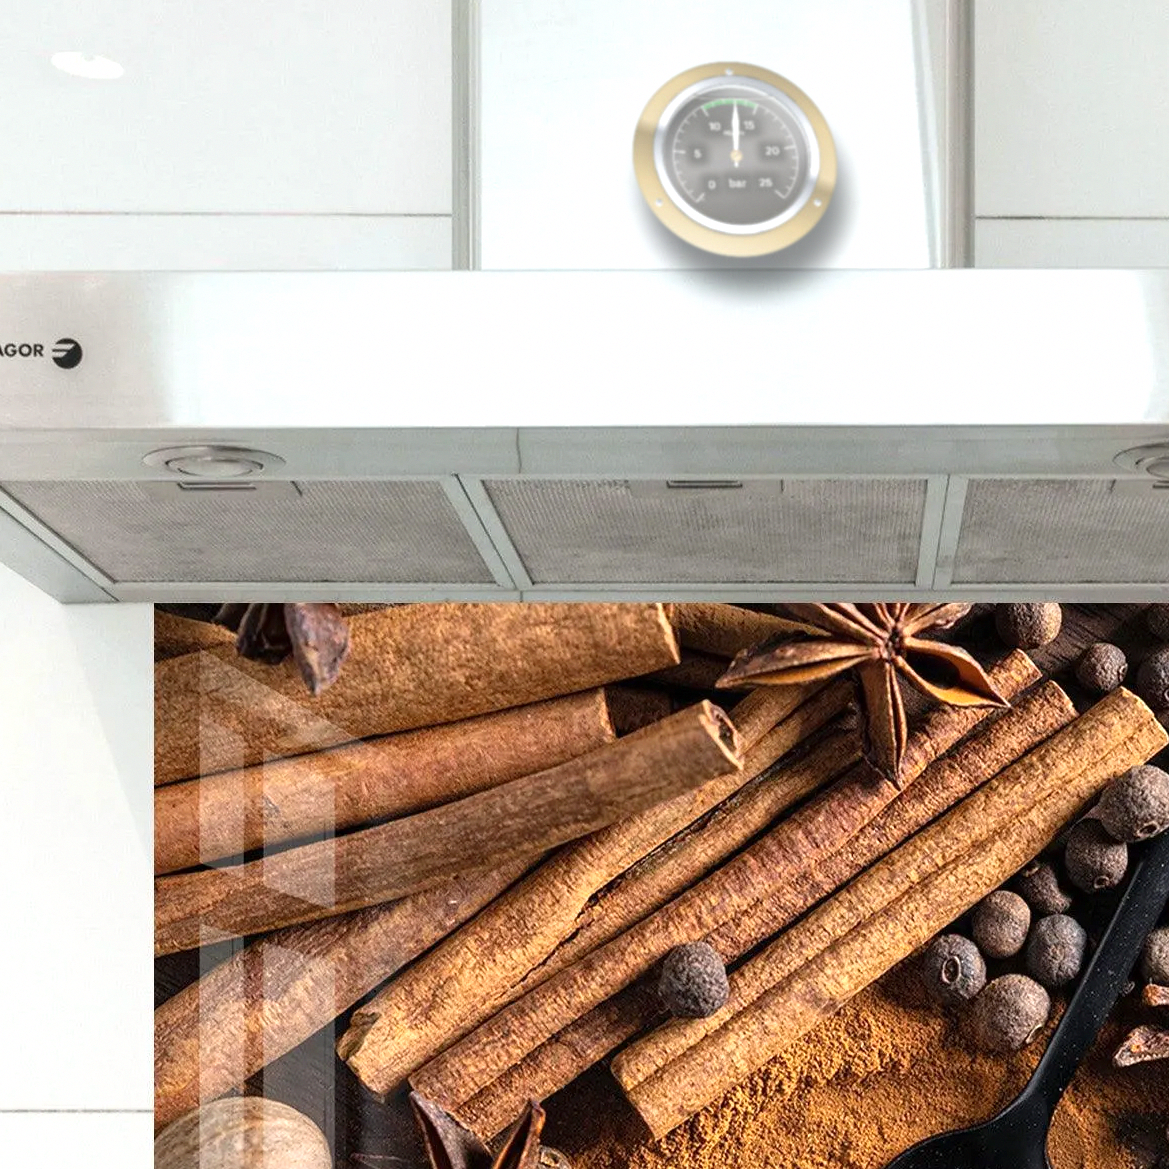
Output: 13 bar
